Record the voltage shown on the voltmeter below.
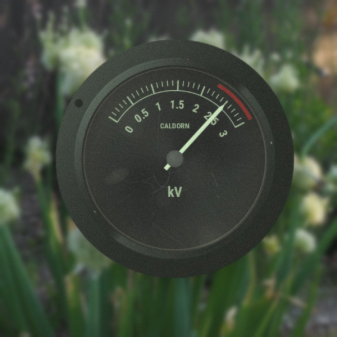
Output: 2.5 kV
